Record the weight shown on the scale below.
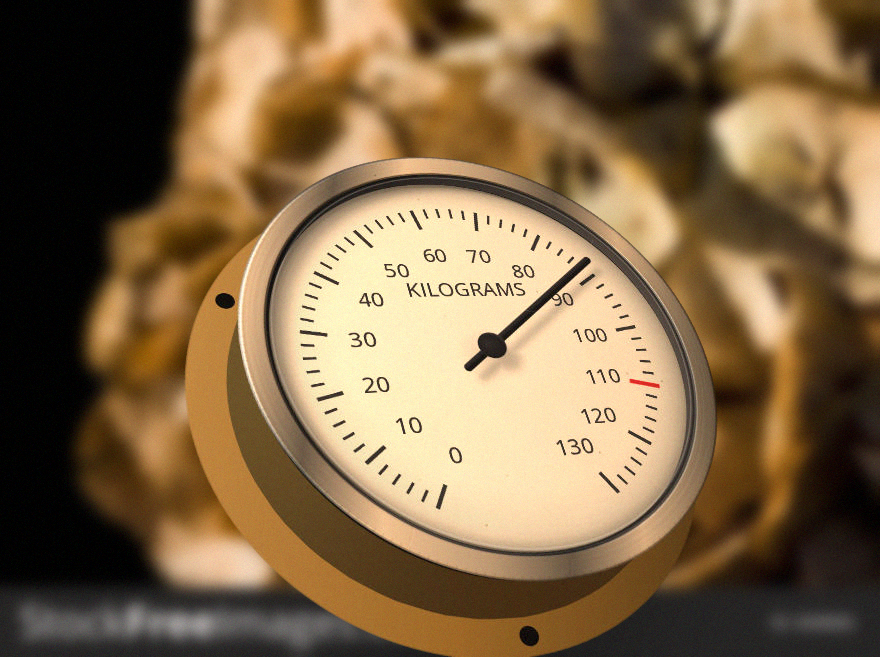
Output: 88 kg
